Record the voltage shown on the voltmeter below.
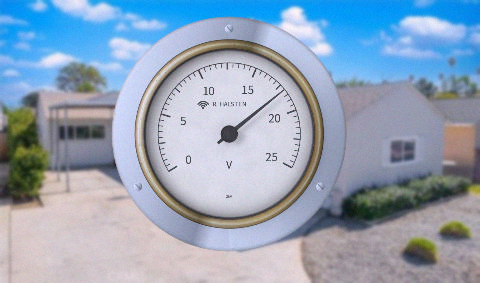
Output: 18 V
